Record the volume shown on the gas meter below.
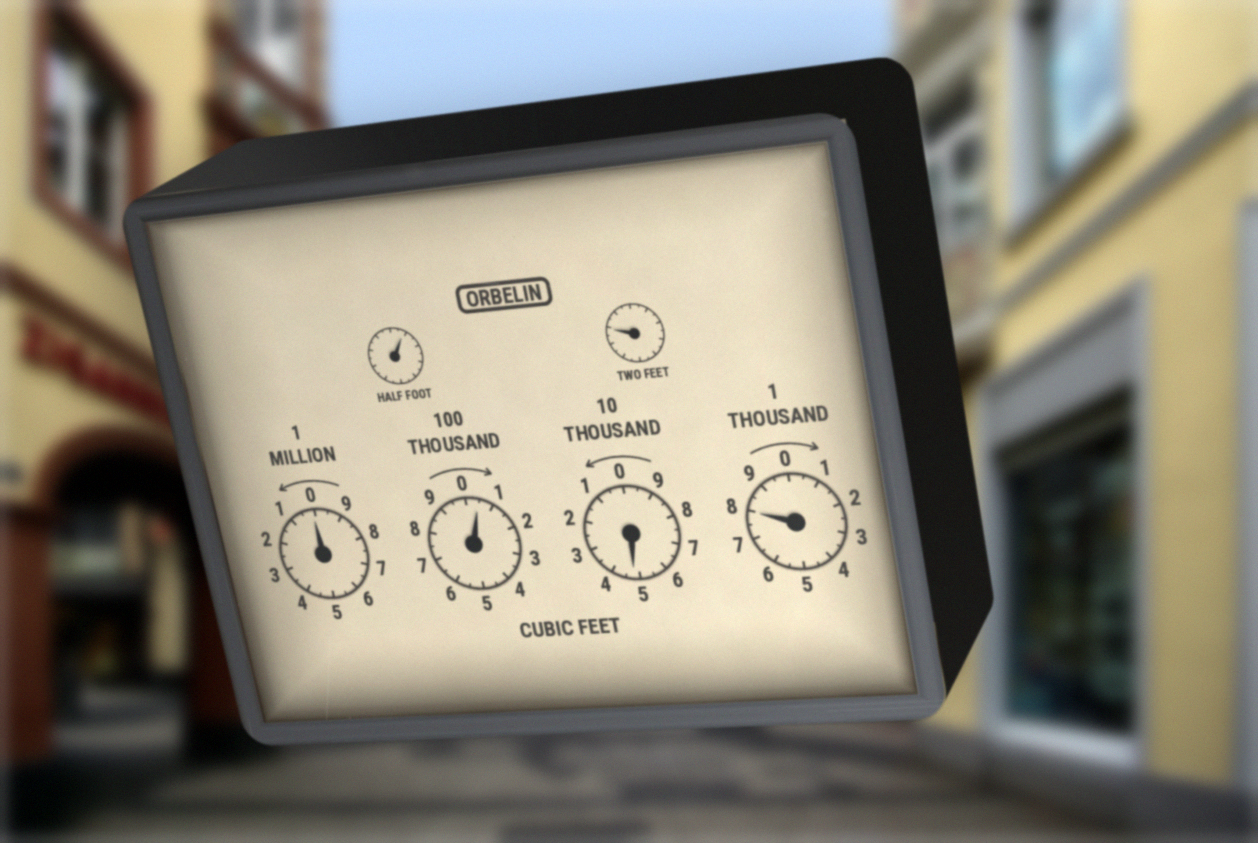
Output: 4800 ft³
